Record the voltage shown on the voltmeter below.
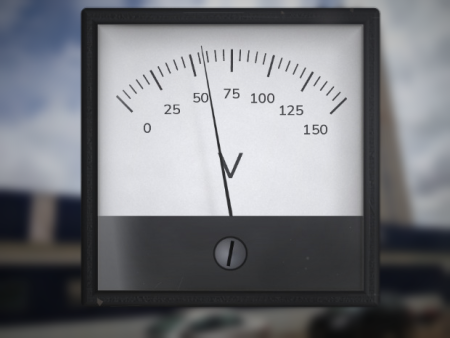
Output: 57.5 V
